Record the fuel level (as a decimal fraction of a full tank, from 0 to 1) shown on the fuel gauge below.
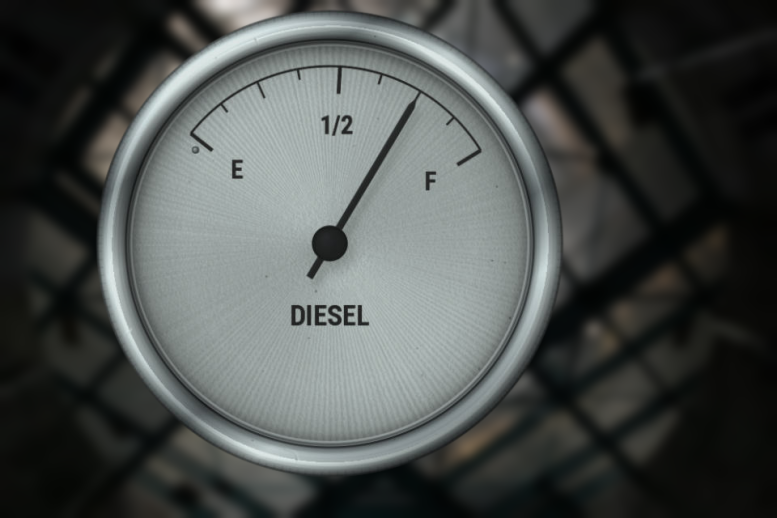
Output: 0.75
